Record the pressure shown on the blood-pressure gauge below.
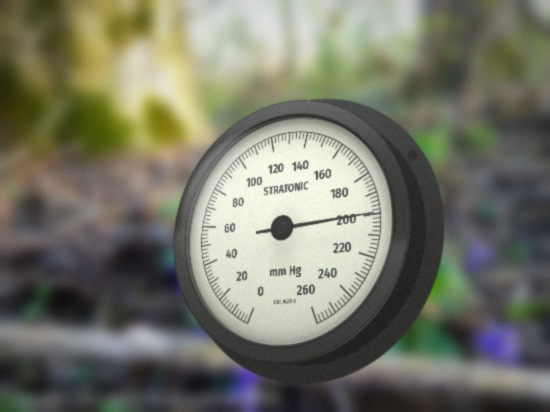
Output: 200 mmHg
